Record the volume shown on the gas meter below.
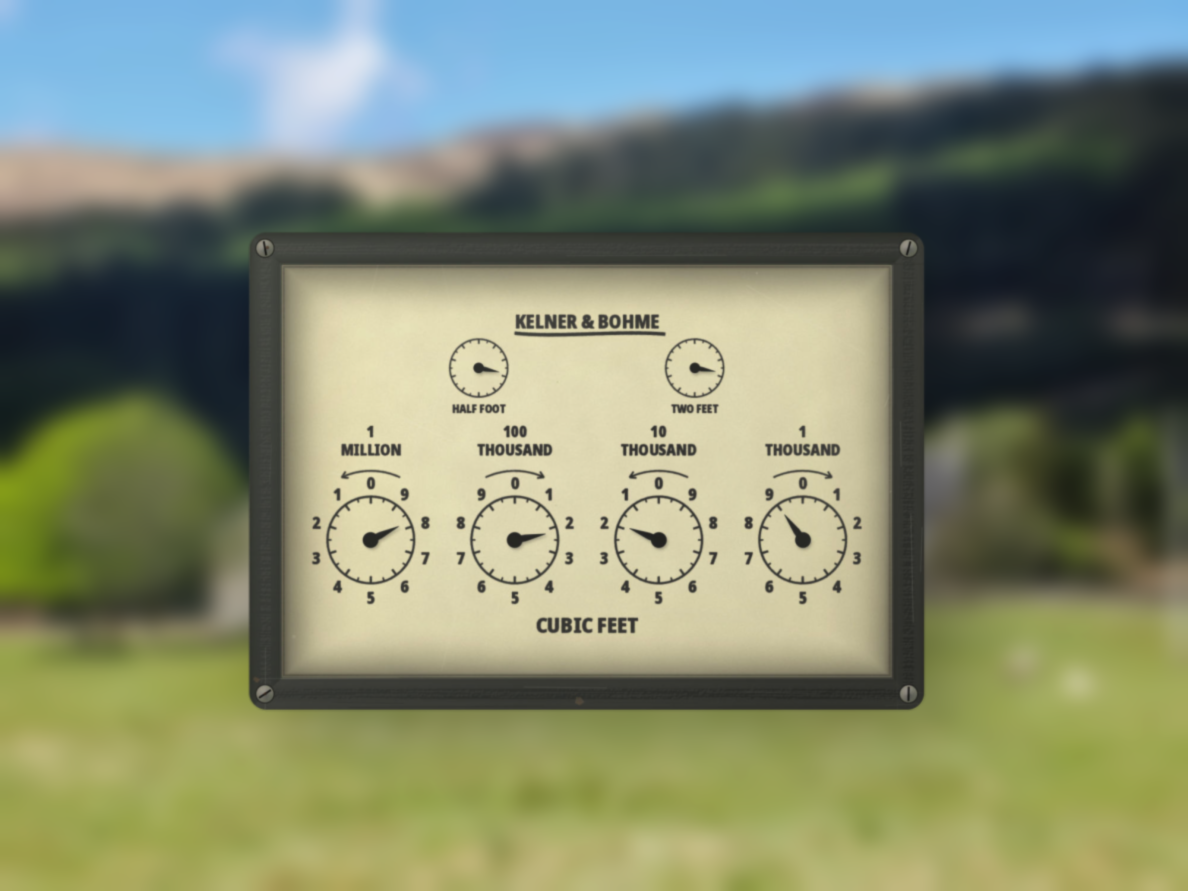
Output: 821900 ft³
